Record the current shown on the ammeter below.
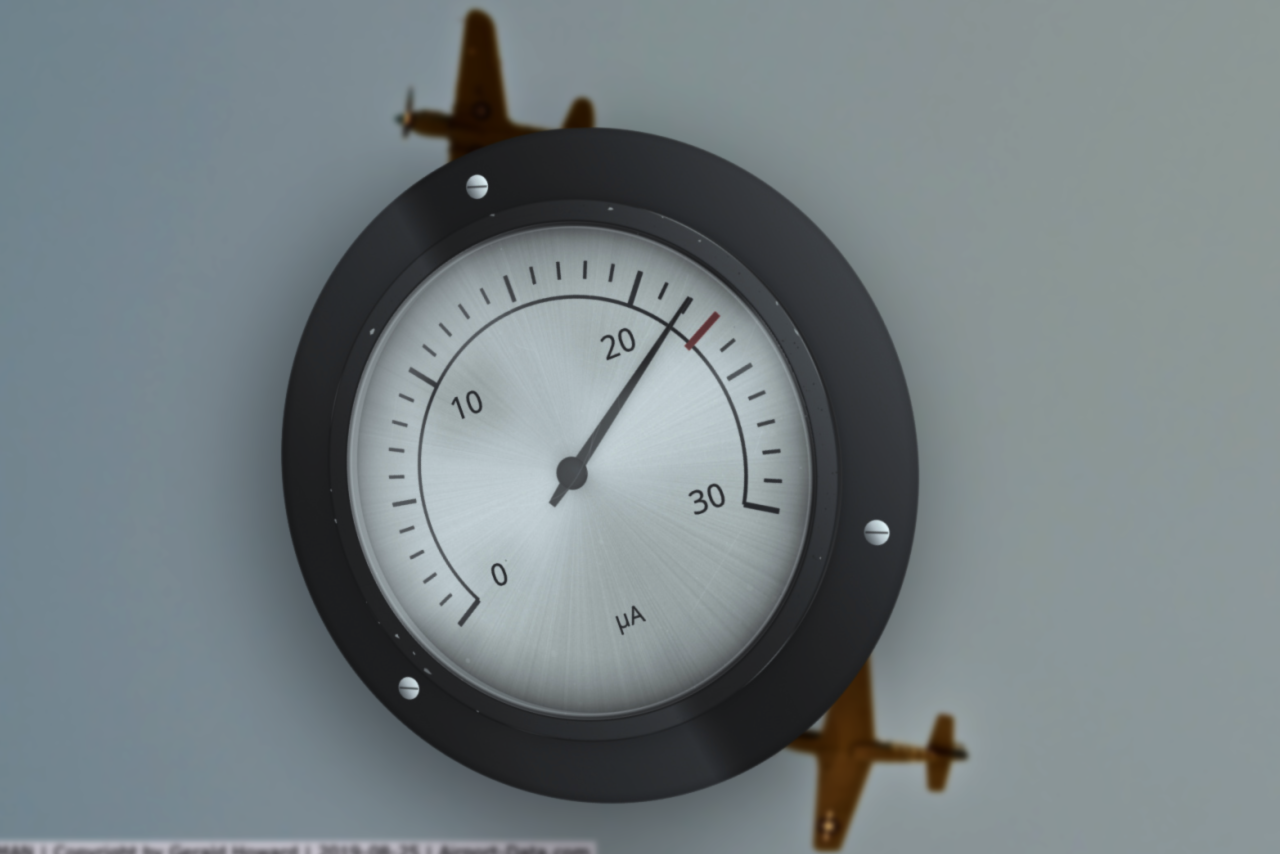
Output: 22 µA
